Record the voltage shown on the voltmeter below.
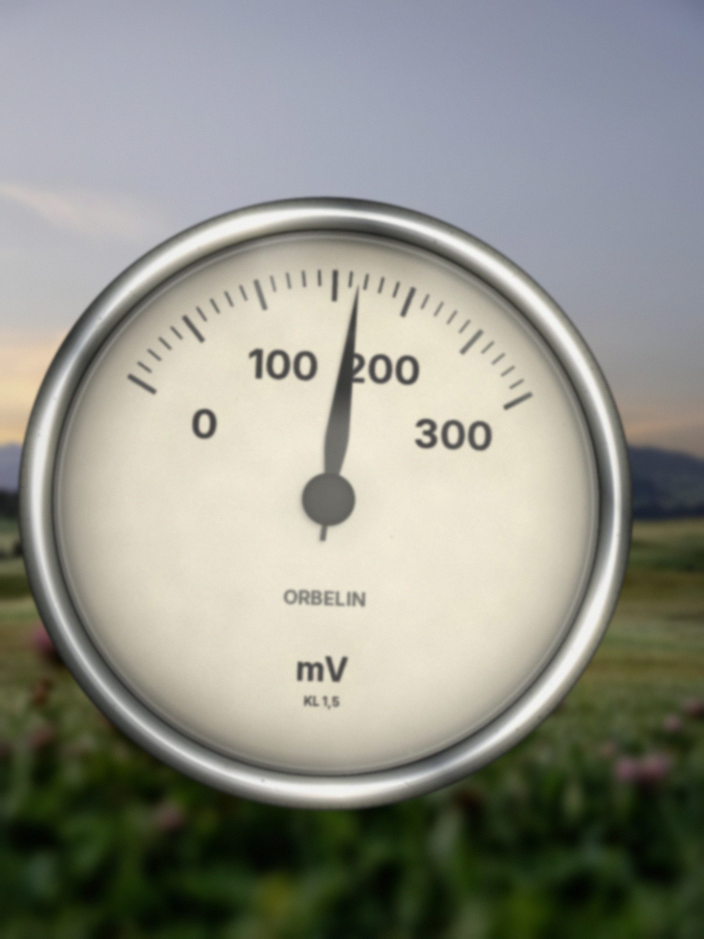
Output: 165 mV
